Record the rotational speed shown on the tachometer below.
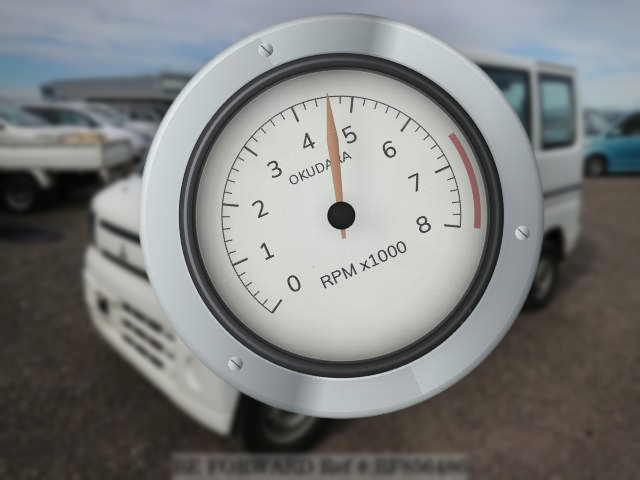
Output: 4600 rpm
